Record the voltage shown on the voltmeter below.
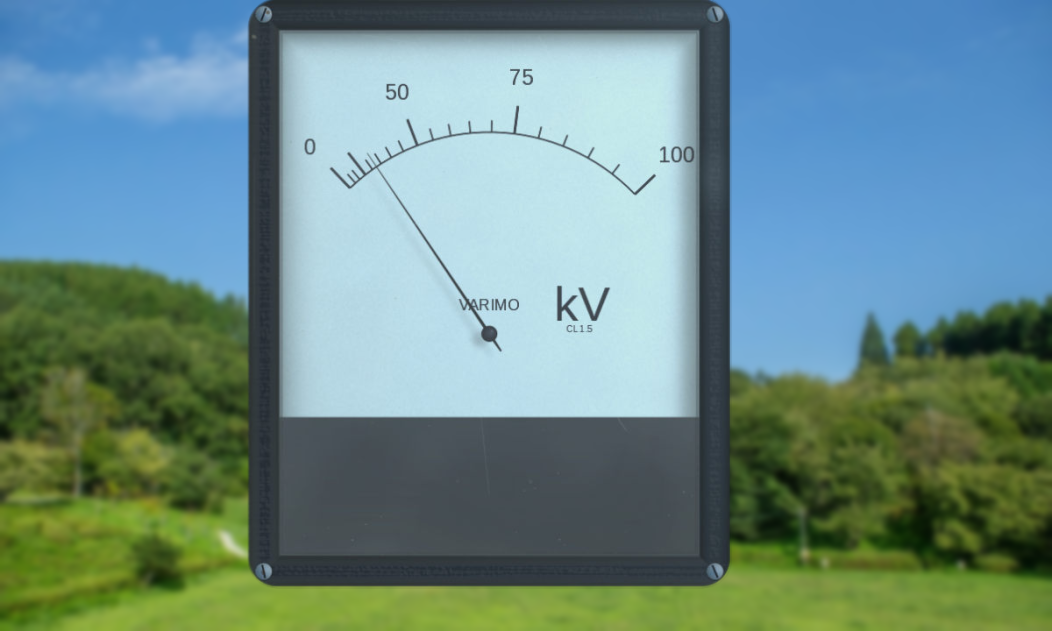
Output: 32.5 kV
